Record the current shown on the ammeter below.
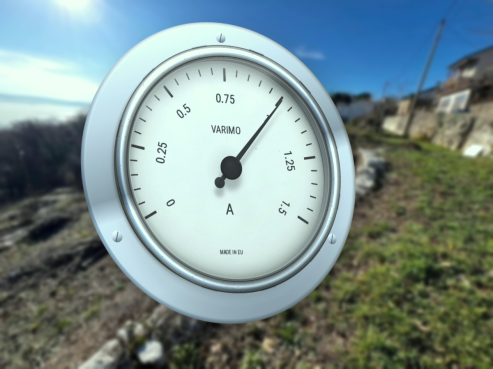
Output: 1 A
